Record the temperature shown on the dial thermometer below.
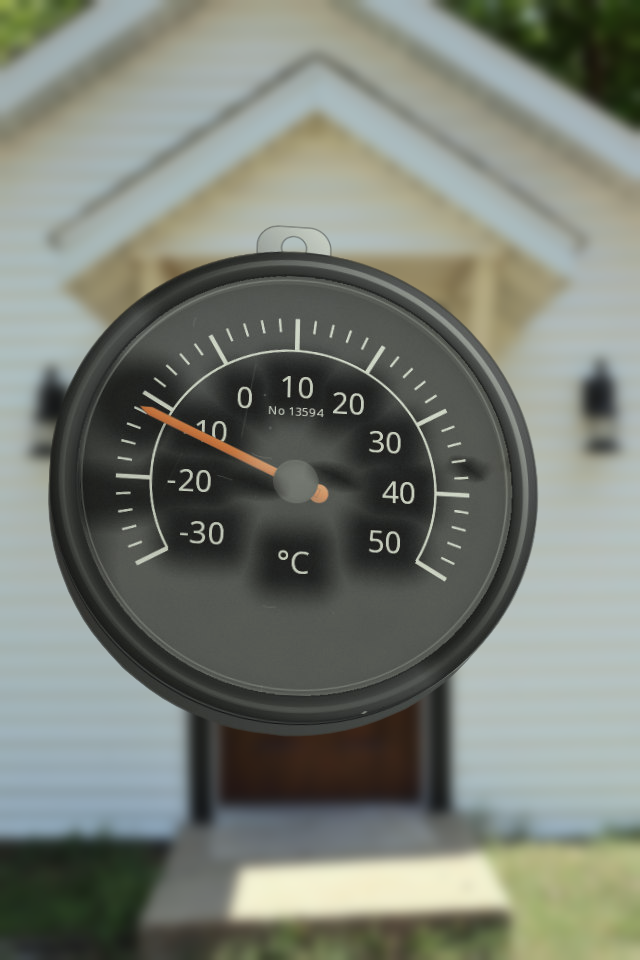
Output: -12 °C
